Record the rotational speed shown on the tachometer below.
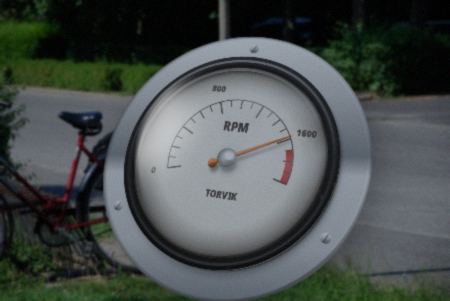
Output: 1600 rpm
